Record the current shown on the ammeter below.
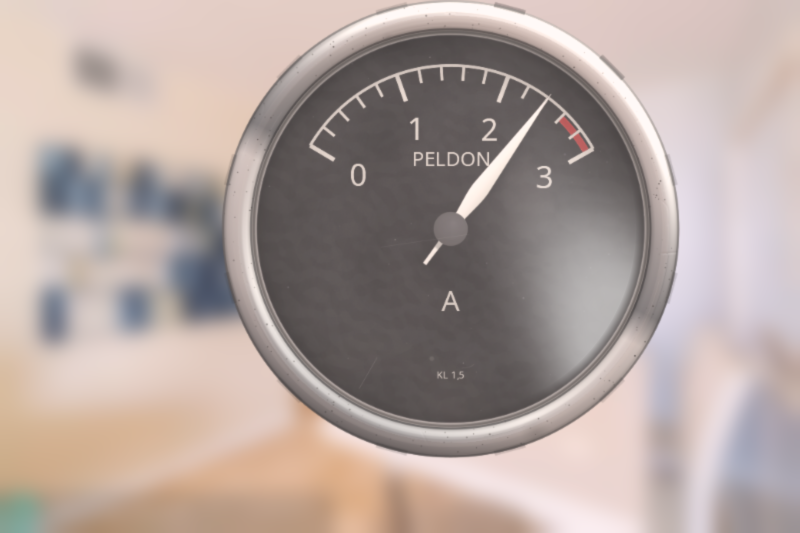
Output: 2.4 A
